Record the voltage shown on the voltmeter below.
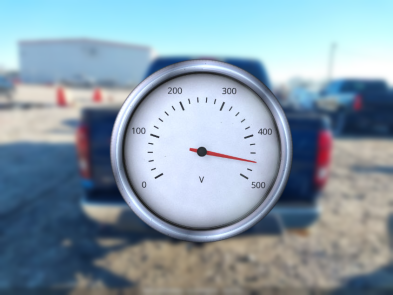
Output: 460 V
